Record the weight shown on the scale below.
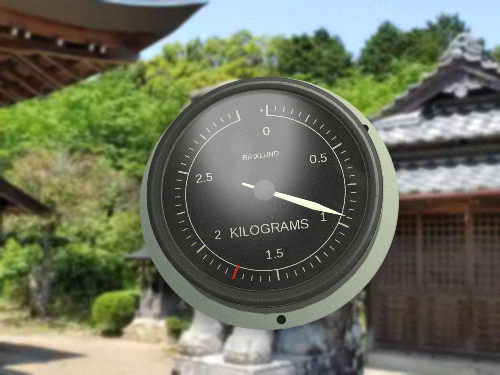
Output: 0.95 kg
